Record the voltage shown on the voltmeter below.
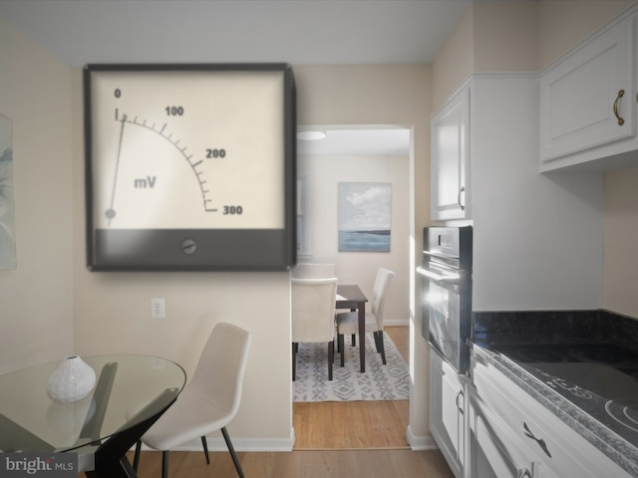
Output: 20 mV
